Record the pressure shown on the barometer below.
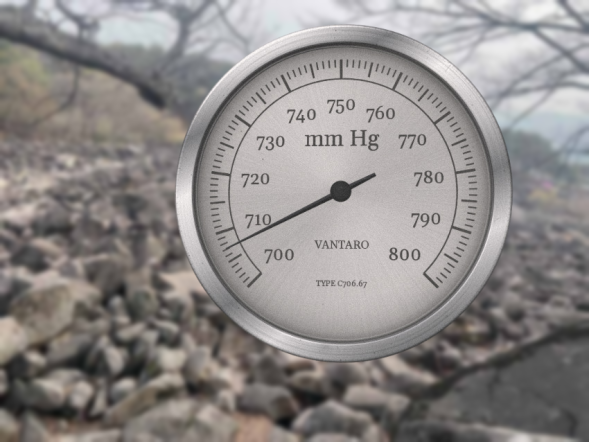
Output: 707 mmHg
